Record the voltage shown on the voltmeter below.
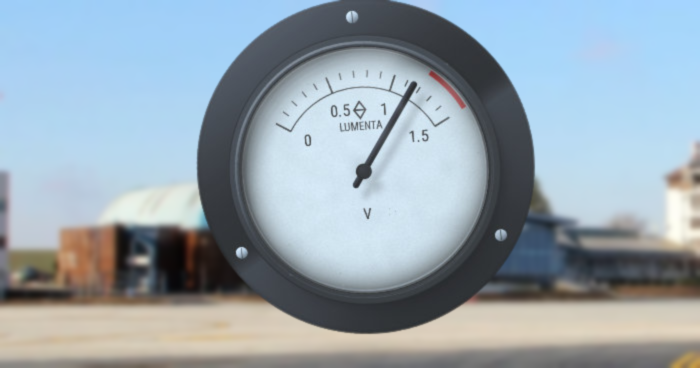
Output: 1.15 V
